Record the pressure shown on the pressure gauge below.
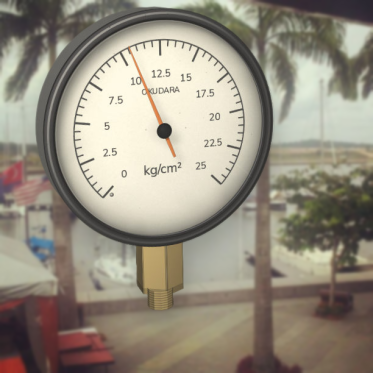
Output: 10.5 kg/cm²
